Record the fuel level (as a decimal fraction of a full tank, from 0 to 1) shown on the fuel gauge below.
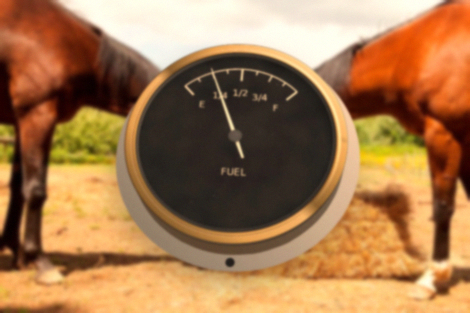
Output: 0.25
